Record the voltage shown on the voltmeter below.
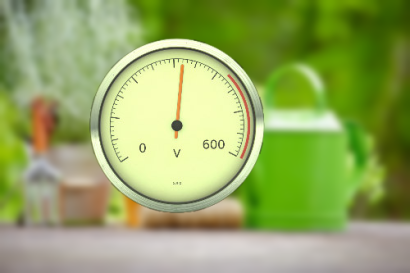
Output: 320 V
